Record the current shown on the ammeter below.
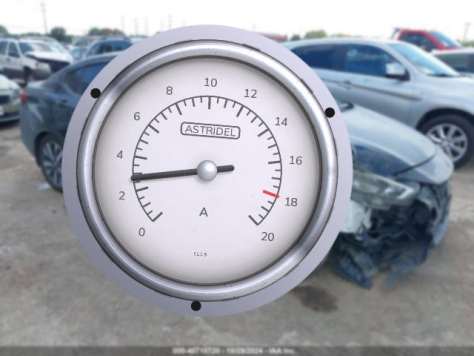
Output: 2.75 A
